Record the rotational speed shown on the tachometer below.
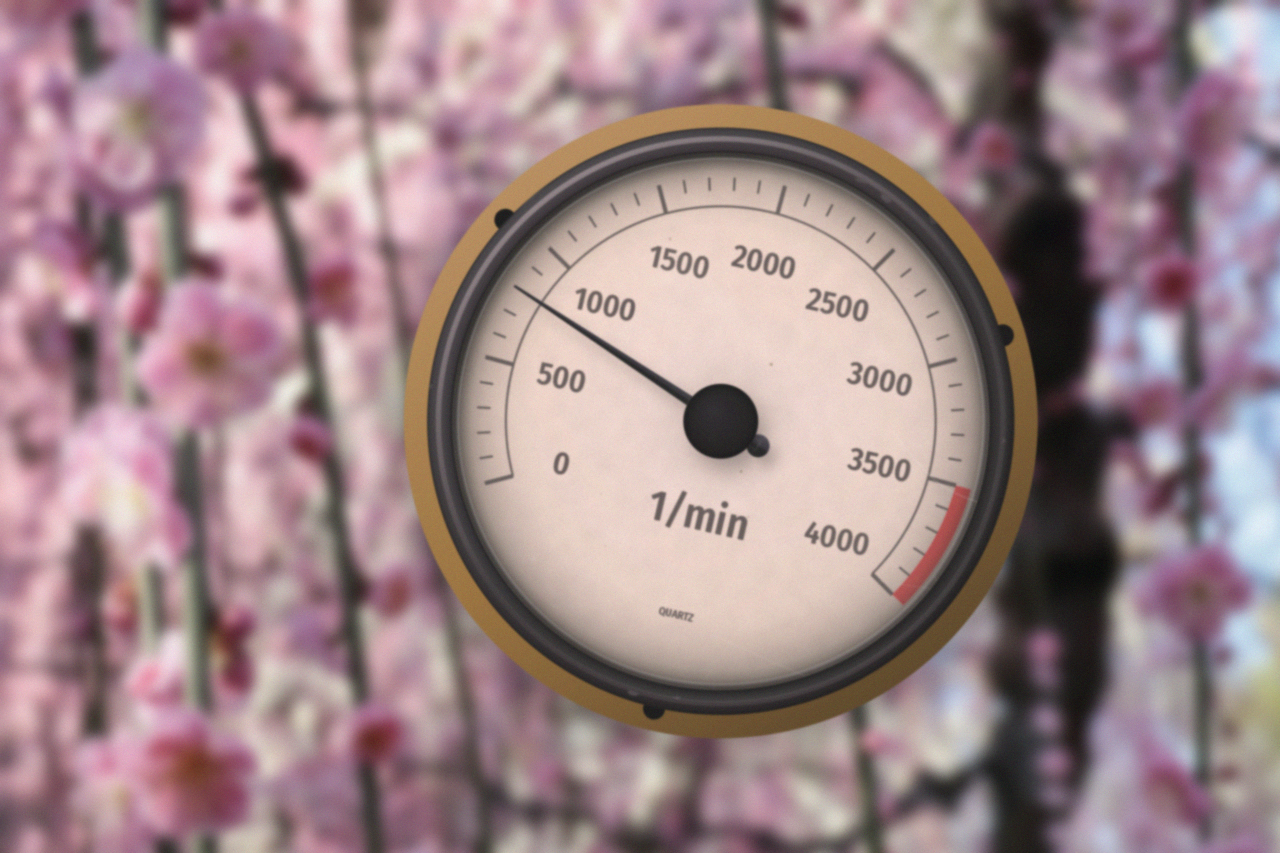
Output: 800 rpm
